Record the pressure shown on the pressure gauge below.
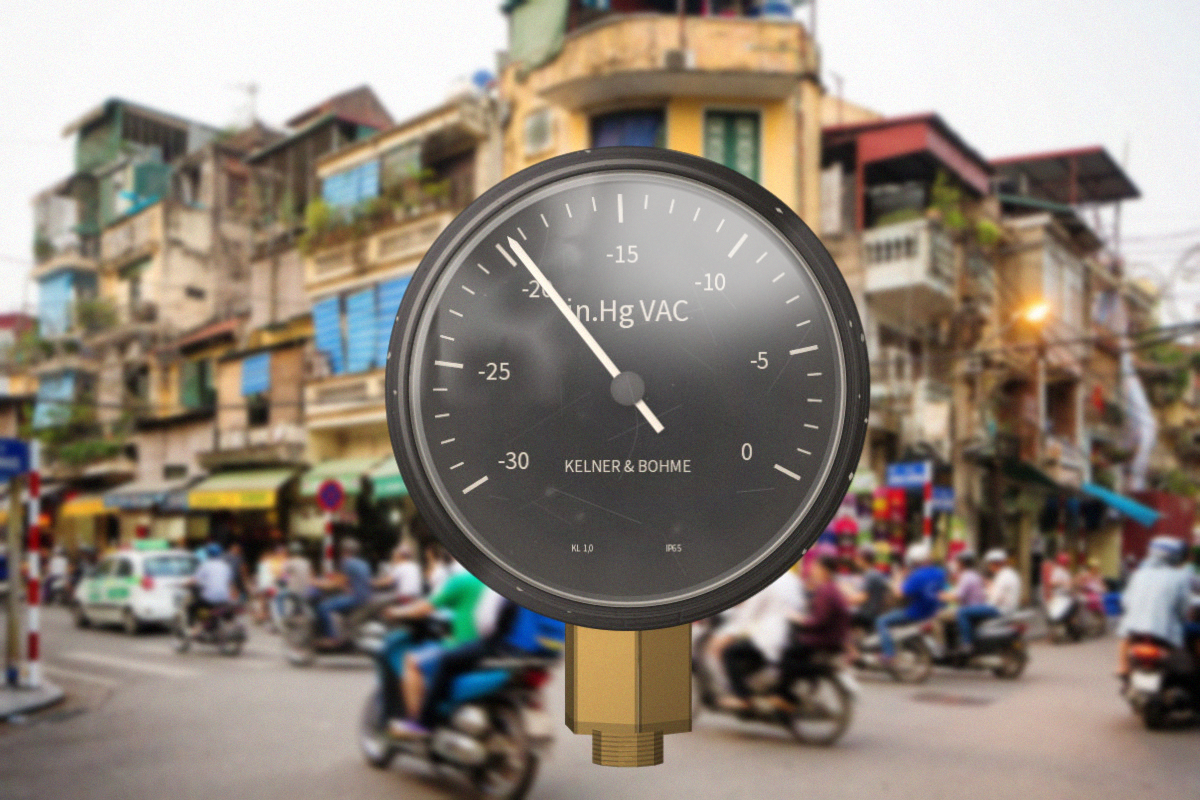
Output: -19.5 inHg
